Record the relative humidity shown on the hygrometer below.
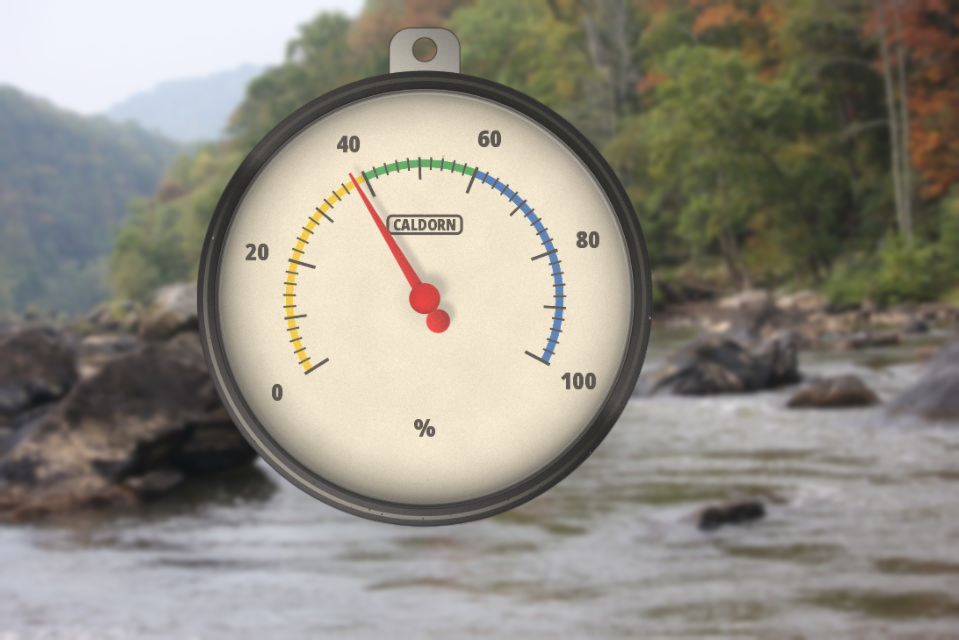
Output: 38 %
